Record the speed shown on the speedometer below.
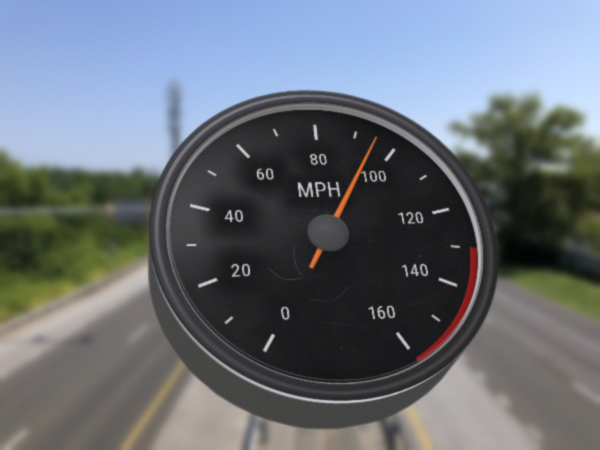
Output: 95 mph
